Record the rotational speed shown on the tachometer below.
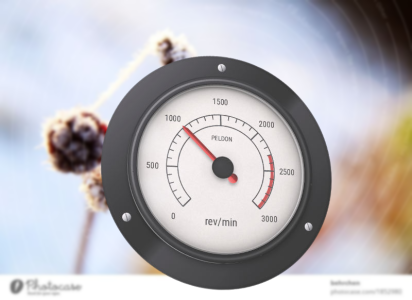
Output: 1000 rpm
